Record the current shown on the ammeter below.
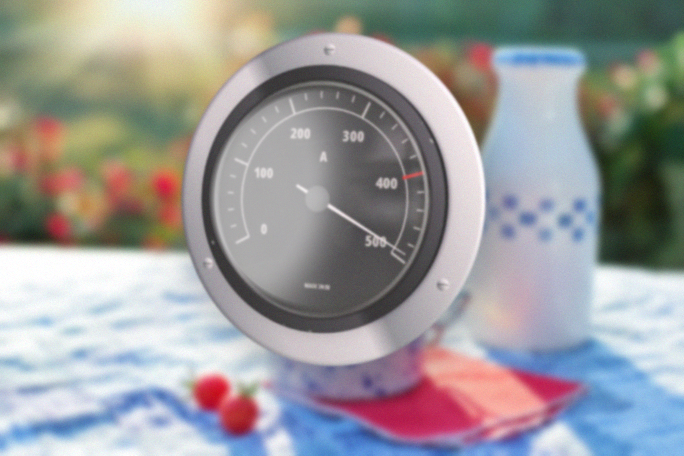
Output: 490 A
